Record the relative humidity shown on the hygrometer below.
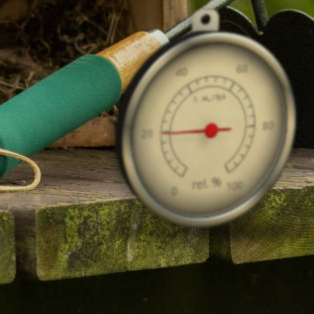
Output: 20 %
